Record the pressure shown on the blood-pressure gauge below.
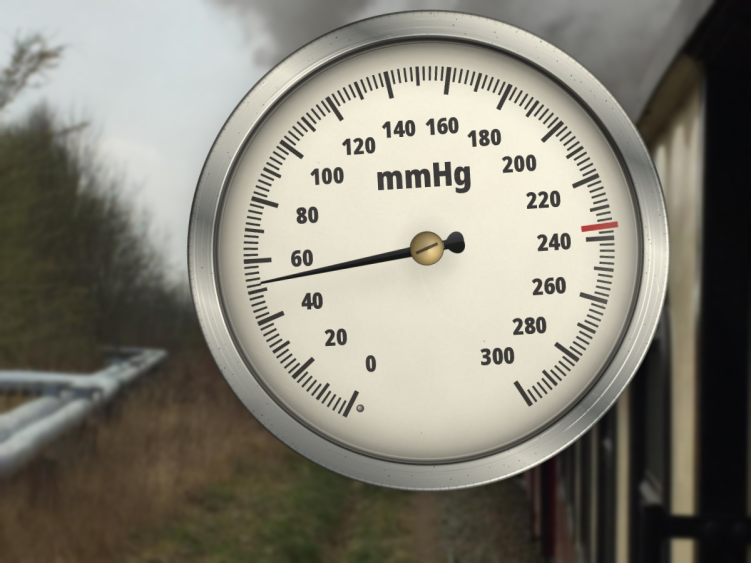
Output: 52 mmHg
